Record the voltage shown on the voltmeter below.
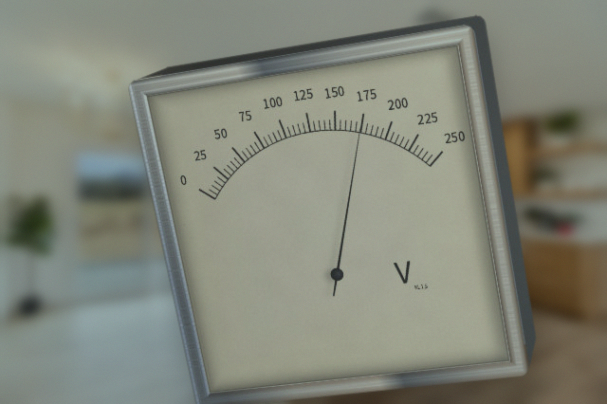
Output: 175 V
